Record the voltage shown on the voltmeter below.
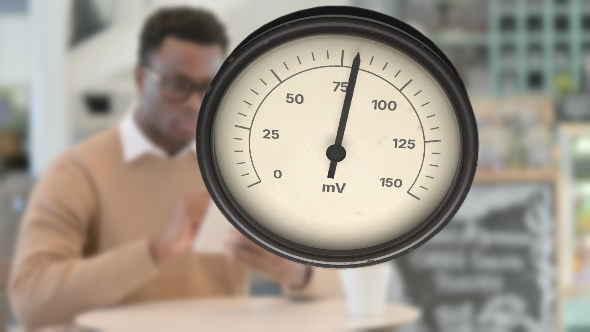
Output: 80 mV
